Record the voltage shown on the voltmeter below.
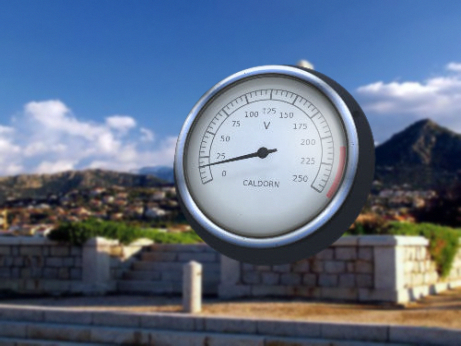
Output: 15 V
